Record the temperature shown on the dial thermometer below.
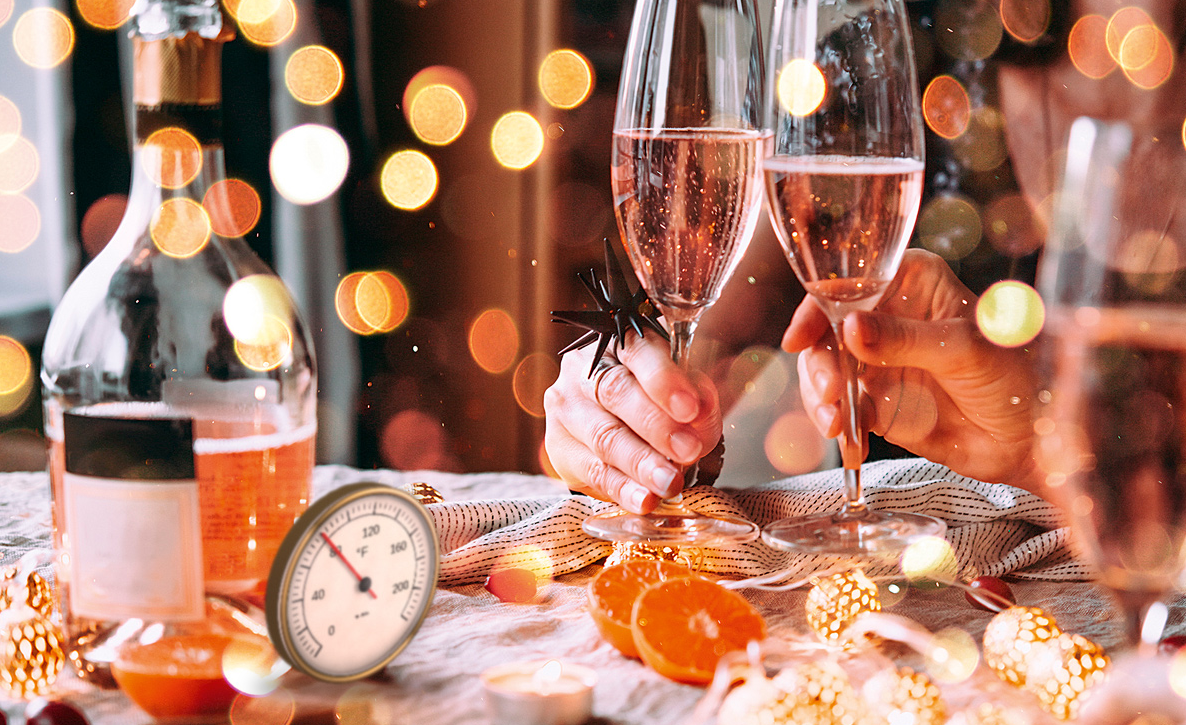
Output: 80 °F
